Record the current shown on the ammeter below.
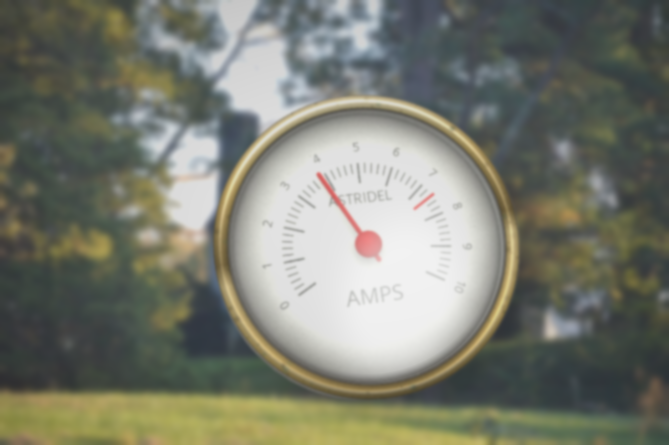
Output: 3.8 A
